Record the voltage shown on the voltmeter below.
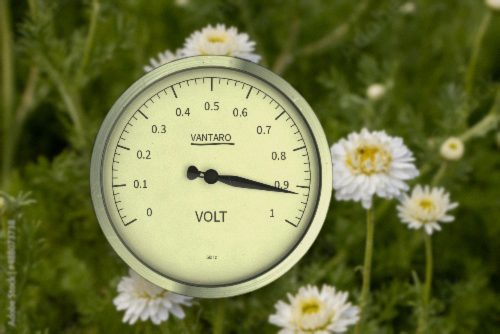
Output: 0.92 V
